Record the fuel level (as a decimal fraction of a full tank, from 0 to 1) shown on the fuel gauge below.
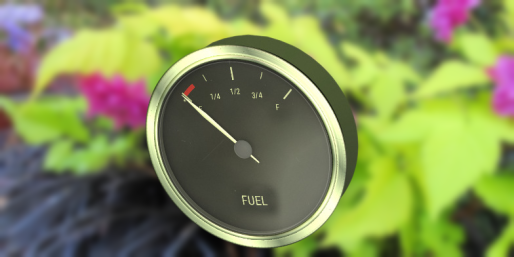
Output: 0
